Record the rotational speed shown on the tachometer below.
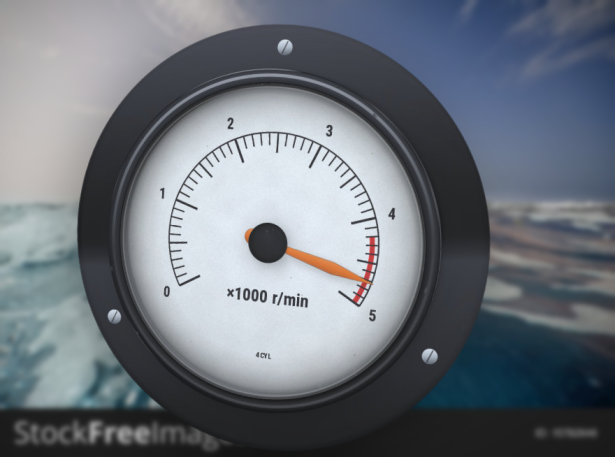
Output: 4700 rpm
